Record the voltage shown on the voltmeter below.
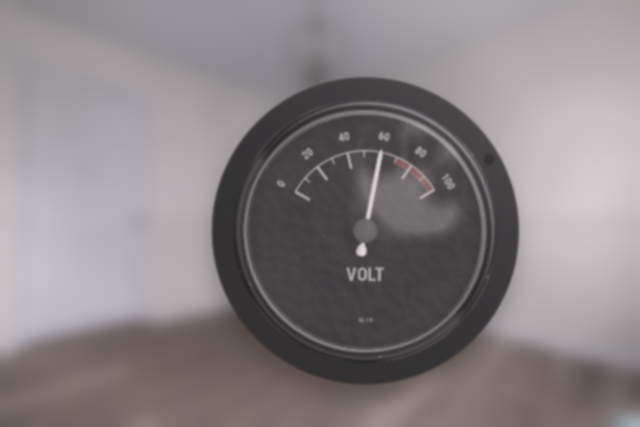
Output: 60 V
